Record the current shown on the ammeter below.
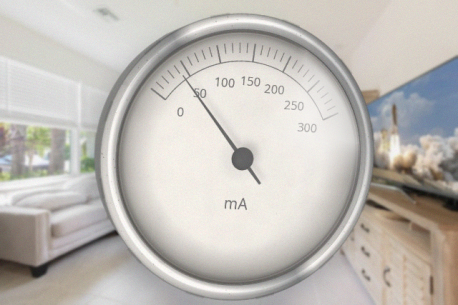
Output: 40 mA
